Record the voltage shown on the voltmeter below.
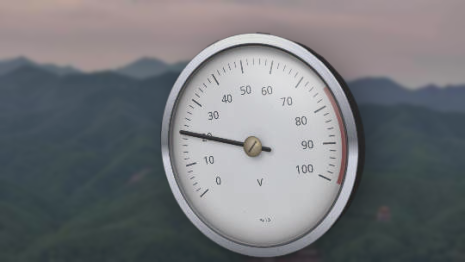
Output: 20 V
